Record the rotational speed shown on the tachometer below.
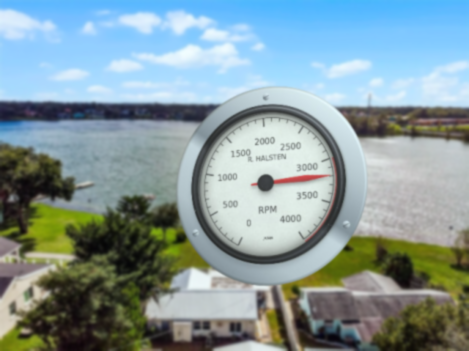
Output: 3200 rpm
